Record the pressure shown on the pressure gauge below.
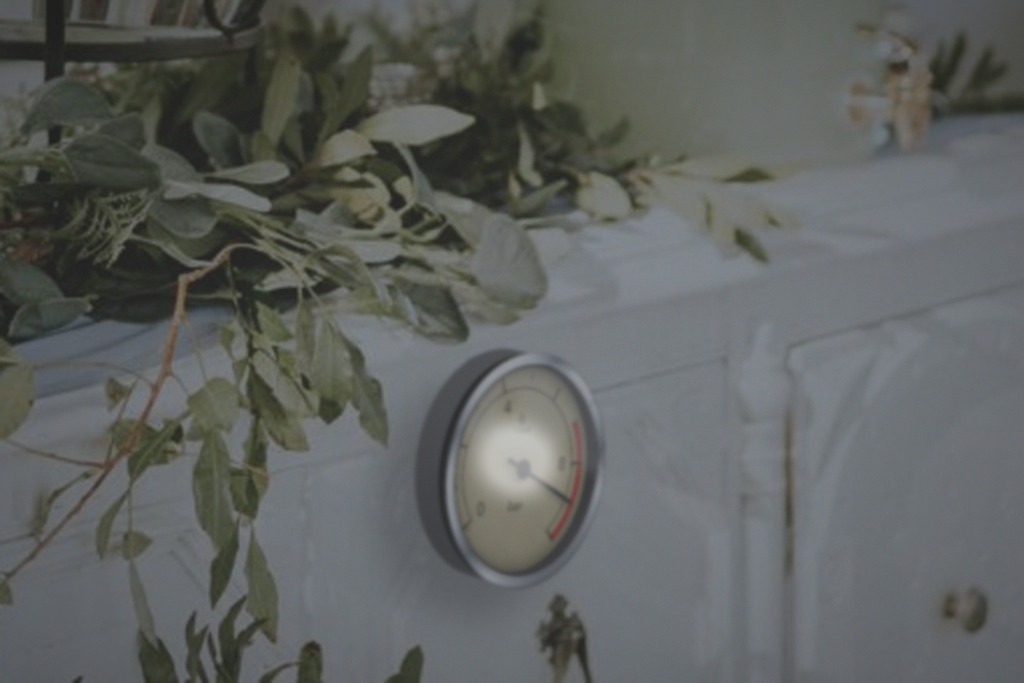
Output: 9 bar
